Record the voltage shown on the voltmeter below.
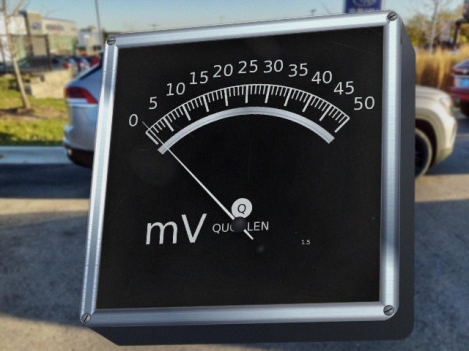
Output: 1 mV
